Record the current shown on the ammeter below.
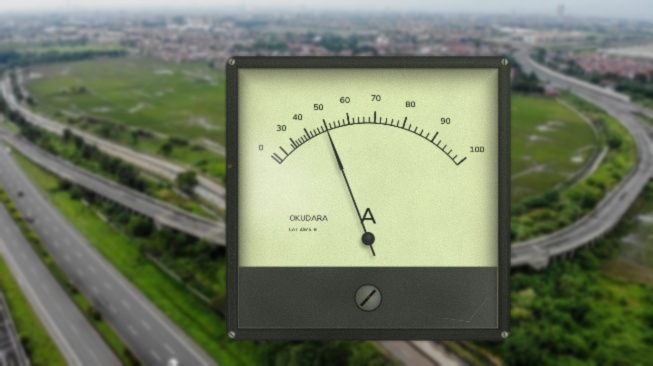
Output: 50 A
